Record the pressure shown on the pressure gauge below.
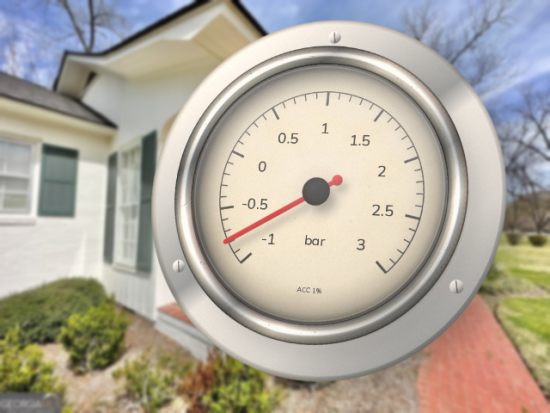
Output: -0.8 bar
